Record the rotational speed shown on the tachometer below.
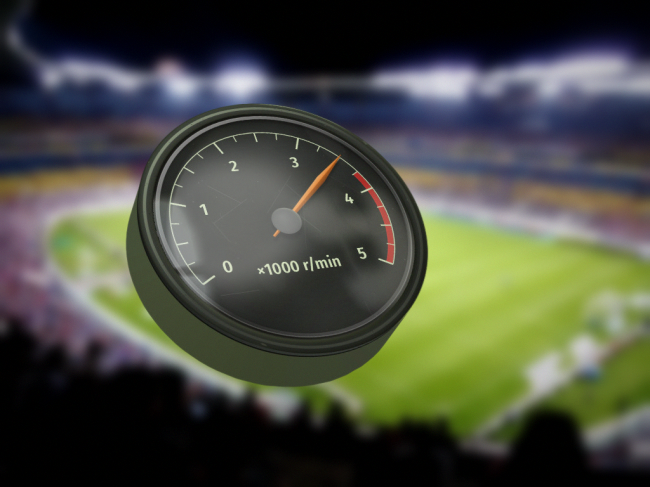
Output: 3500 rpm
